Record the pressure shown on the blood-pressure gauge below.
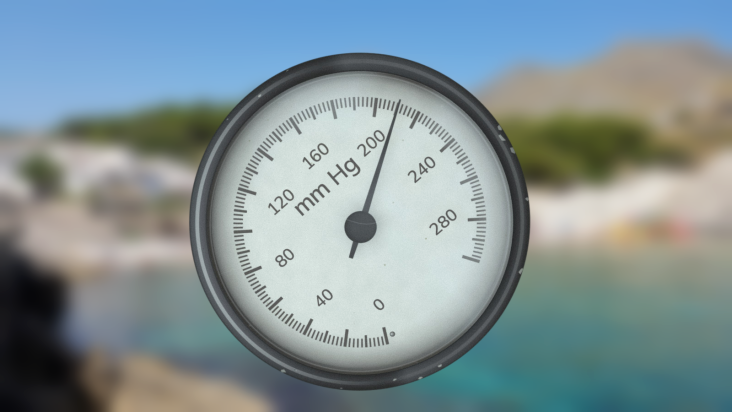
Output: 210 mmHg
